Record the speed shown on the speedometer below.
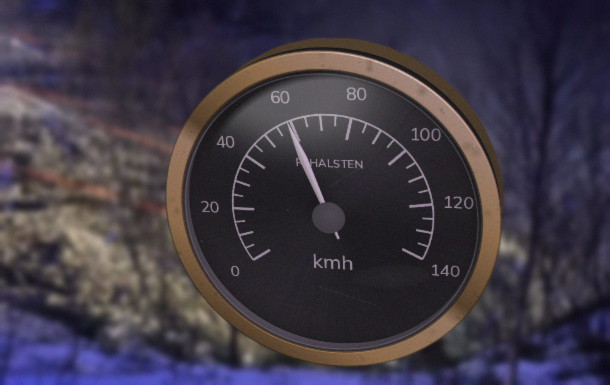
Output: 60 km/h
